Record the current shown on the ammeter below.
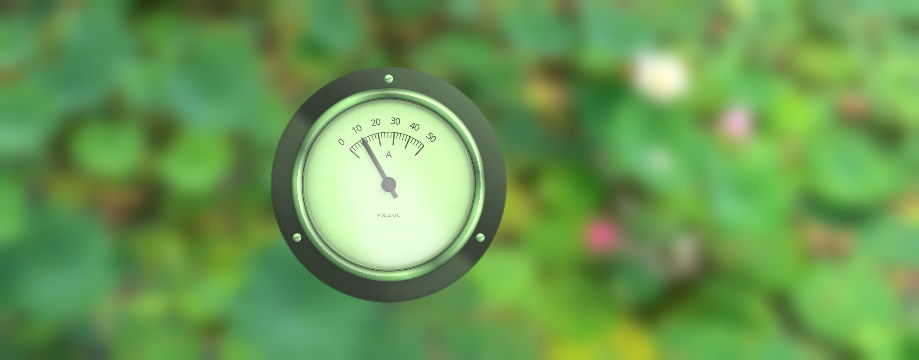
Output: 10 A
